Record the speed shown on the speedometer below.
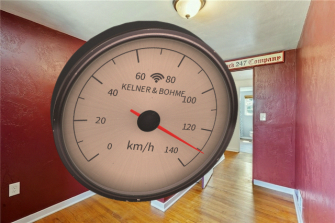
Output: 130 km/h
